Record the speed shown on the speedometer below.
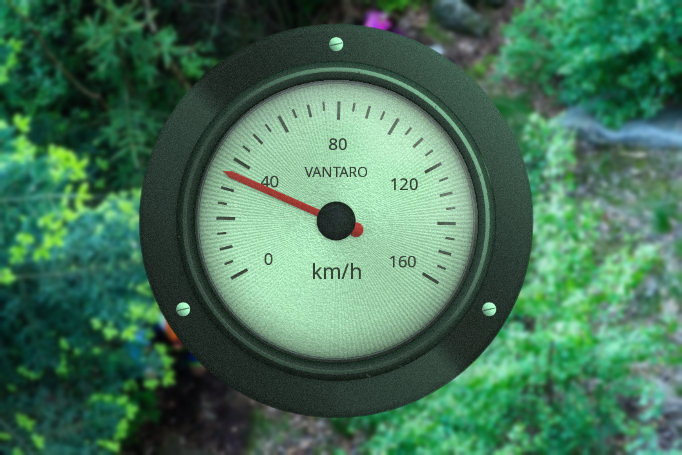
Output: 35 km/h
